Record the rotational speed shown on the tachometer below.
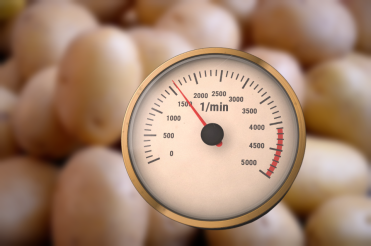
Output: 1600 rpm
